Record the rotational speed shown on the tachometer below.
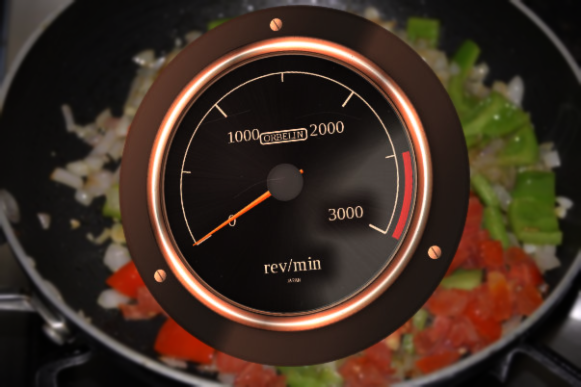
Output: 0 rpm
